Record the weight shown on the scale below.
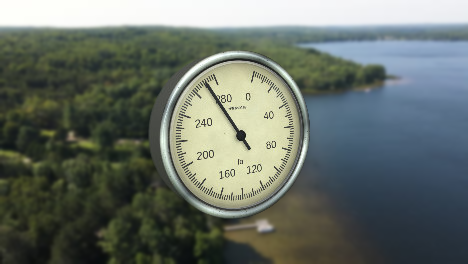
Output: 270 lb
